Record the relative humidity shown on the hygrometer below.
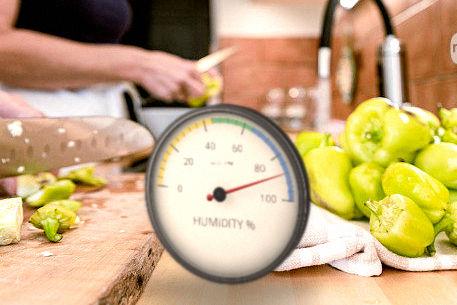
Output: 88 %
